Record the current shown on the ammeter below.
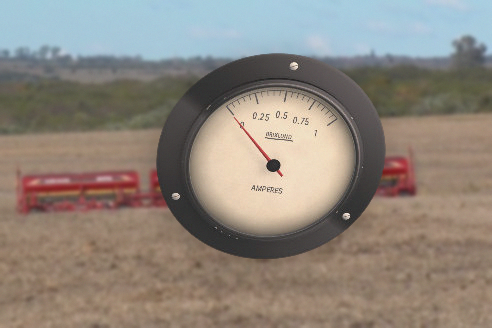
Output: 0 A
